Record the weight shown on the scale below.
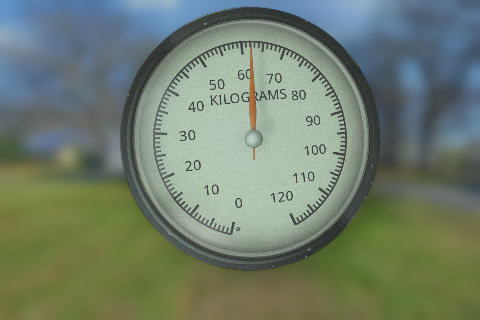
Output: 62 kg
